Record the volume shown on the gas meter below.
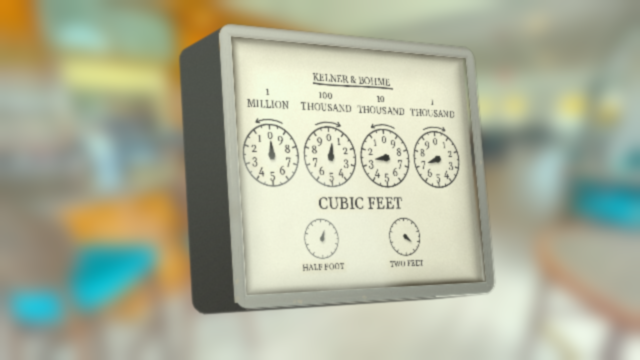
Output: 2700 ft³
